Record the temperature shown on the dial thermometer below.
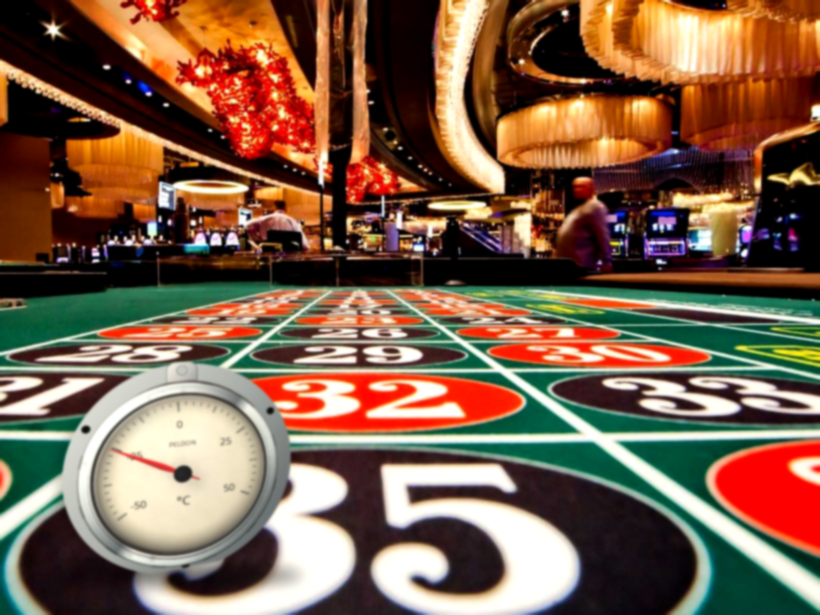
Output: -25 °C
